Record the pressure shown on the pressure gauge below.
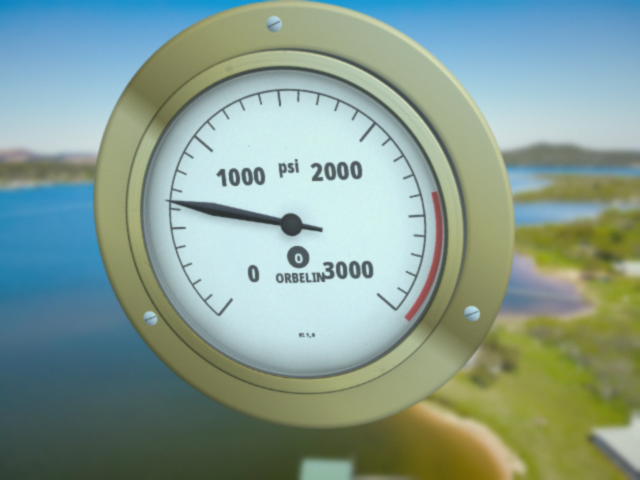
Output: 650 psi
